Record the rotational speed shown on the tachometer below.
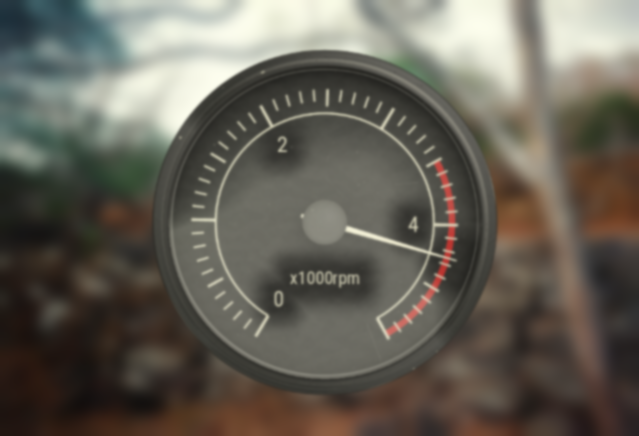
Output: 4250 rpm
